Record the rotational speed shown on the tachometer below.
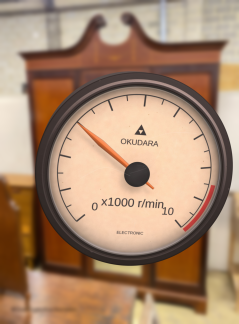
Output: 3000 rpm
